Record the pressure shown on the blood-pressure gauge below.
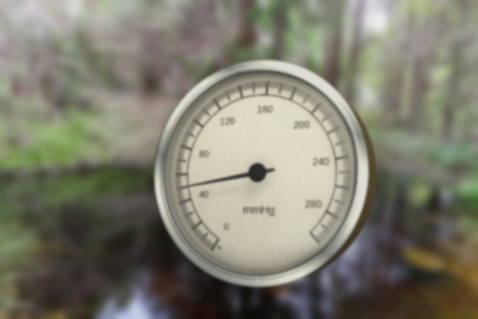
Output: 50 mmHg
